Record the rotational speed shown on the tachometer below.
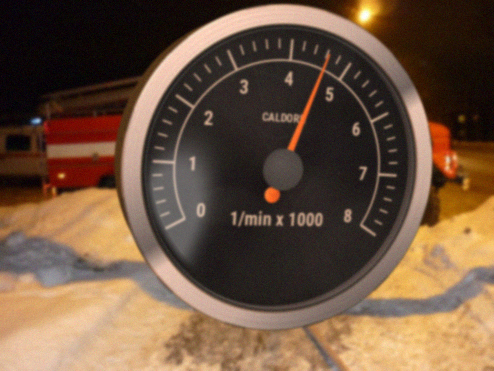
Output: 4600 rpm
